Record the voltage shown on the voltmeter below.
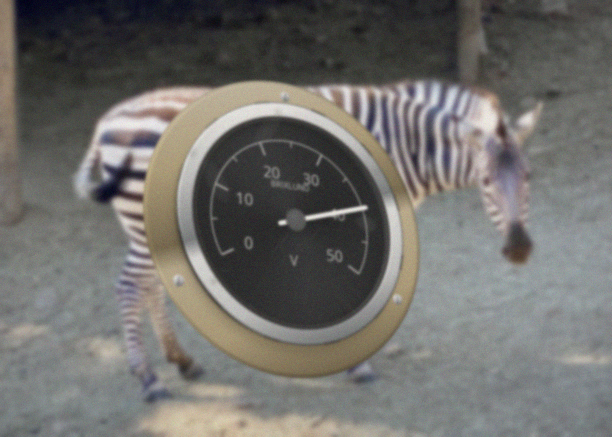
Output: 40 V
